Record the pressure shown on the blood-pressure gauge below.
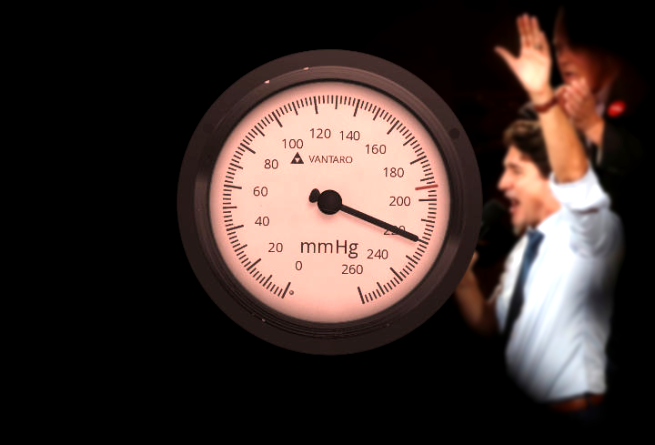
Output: 220 mmHg
